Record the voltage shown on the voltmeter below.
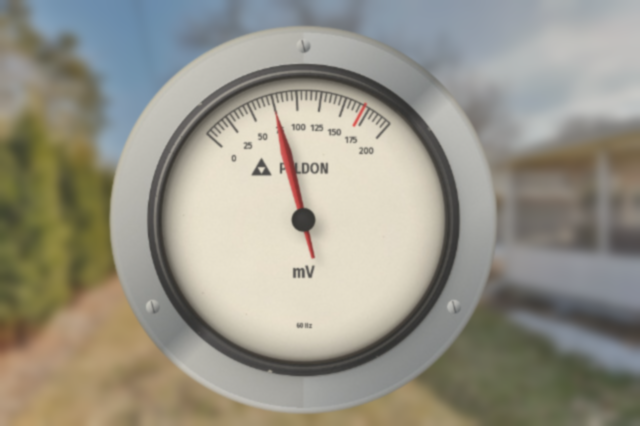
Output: 75 mV
